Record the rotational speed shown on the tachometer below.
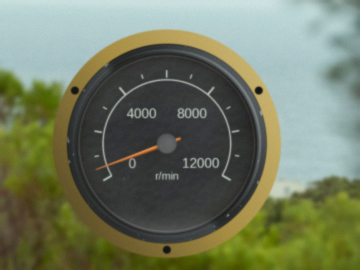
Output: 500 rpm
